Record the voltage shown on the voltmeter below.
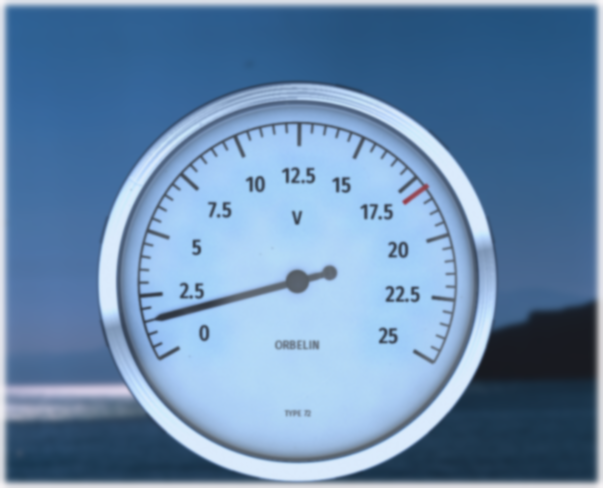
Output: 1.5 V
